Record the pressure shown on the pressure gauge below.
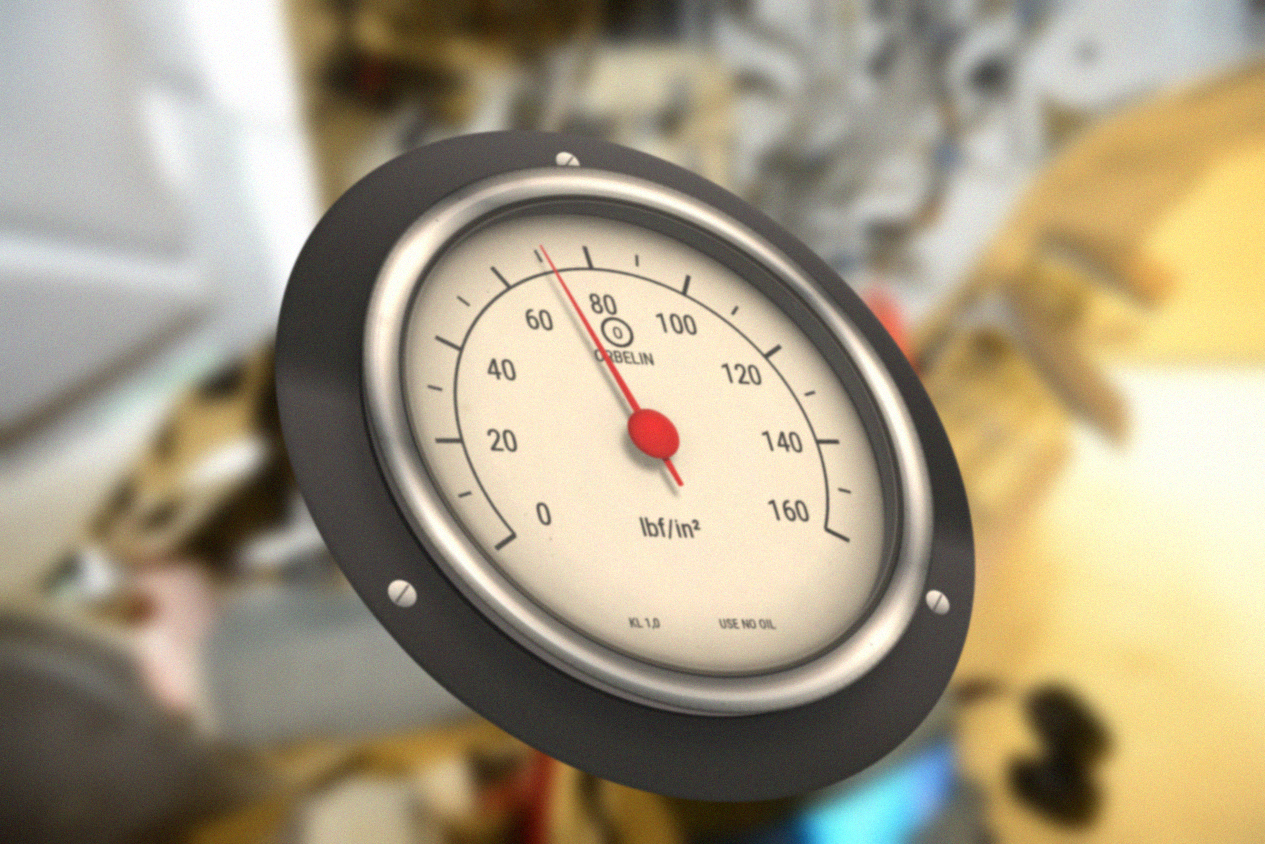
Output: 70 psi
